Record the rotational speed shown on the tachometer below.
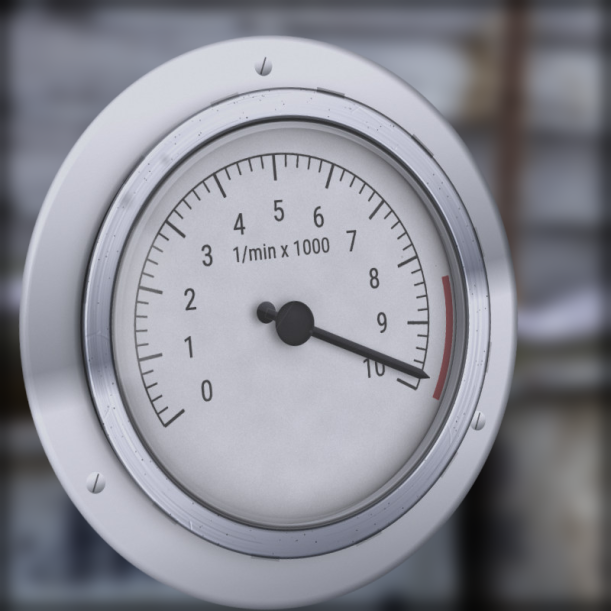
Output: 9800 rpm
